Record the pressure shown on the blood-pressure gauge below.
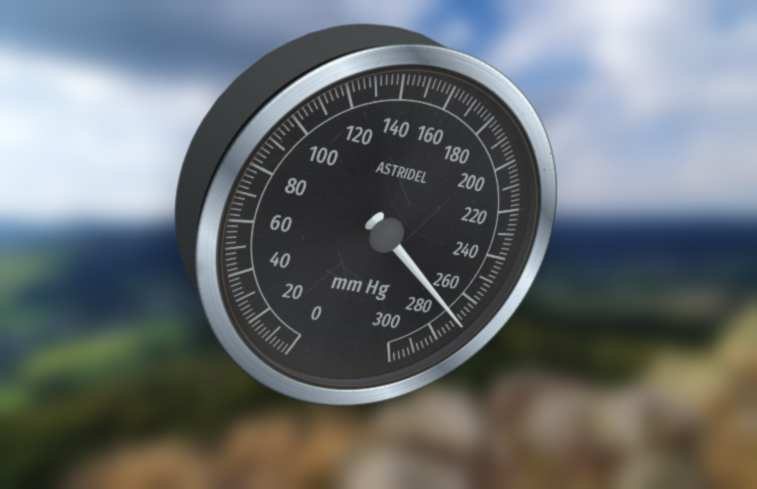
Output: 270 mmHg
